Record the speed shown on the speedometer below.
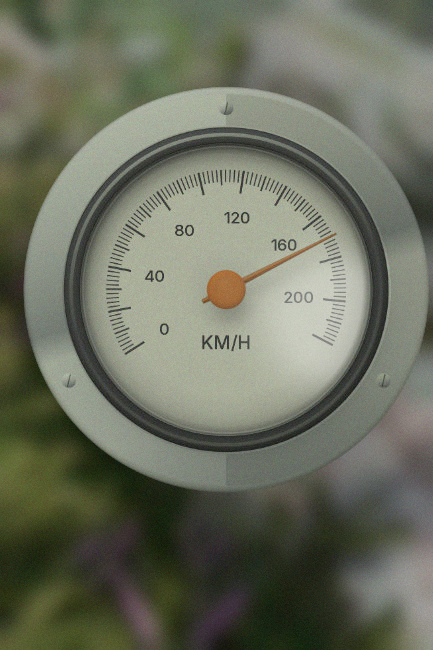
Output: 170 km/h
